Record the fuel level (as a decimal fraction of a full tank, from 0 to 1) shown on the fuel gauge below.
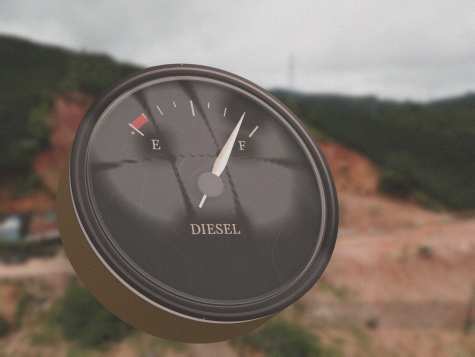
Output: 0.875
